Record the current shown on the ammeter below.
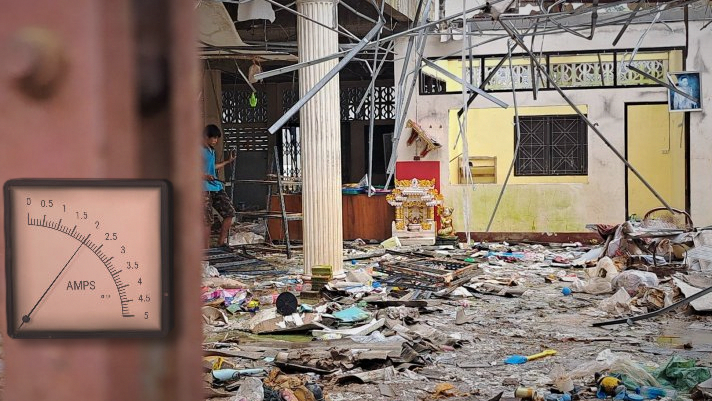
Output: 2 A
